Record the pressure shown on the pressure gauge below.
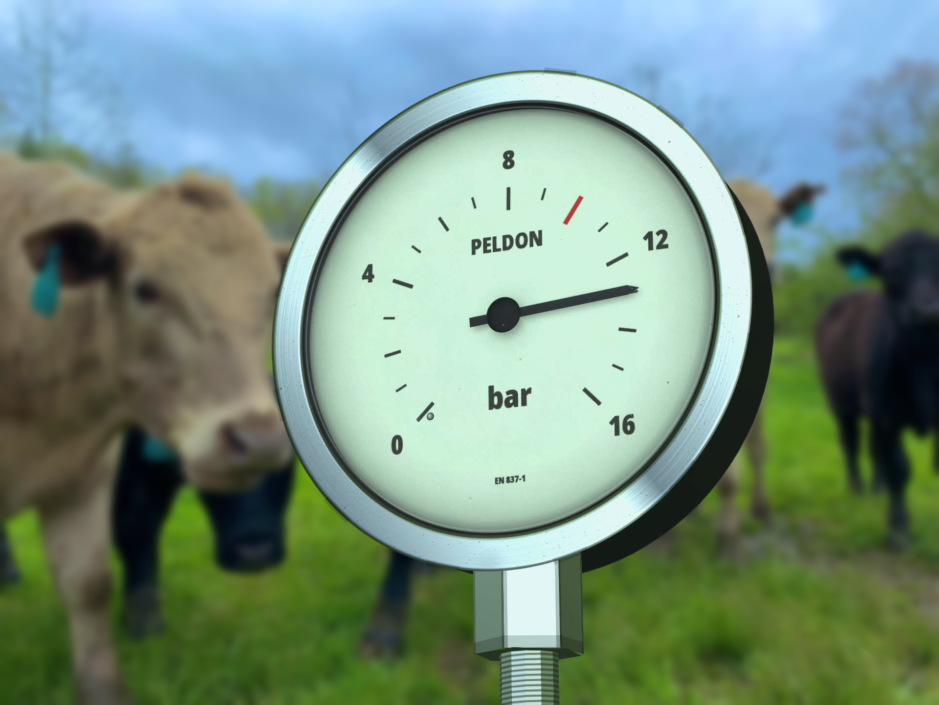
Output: 13 bar
